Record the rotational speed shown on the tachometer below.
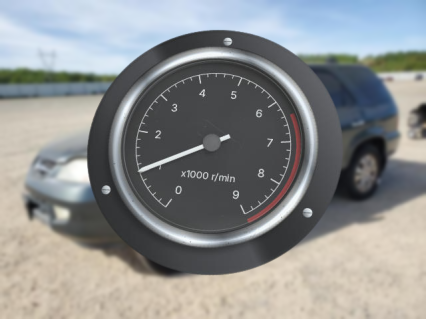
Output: 1000 rpm
